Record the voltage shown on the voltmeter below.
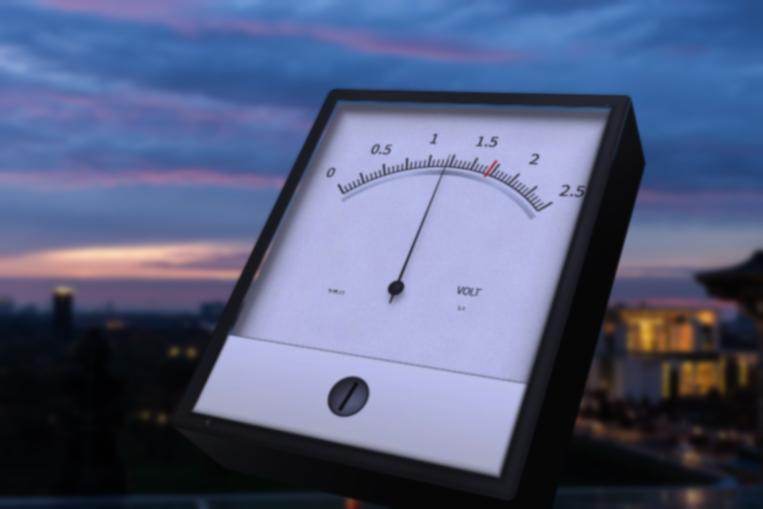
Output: 1.25 V
